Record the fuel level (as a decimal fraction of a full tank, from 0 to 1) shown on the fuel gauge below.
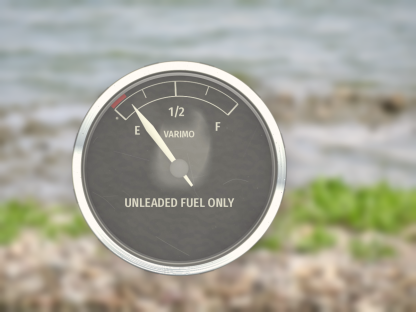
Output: 0.125
